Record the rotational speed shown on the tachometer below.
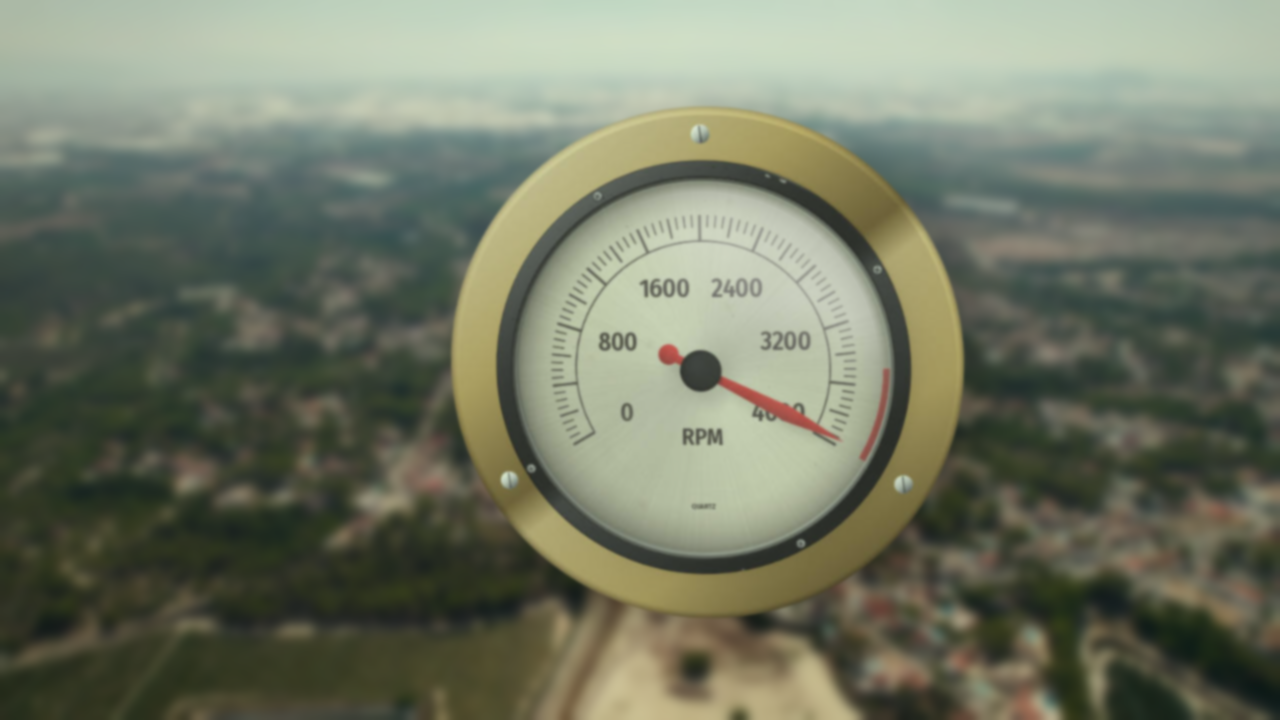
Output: 3950 rpm
